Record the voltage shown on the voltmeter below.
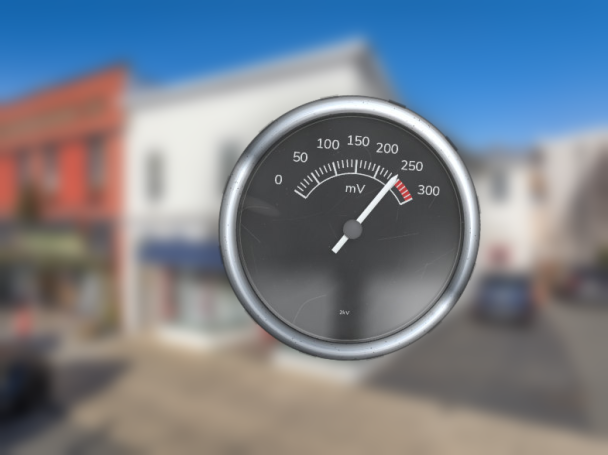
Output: 240 mV
